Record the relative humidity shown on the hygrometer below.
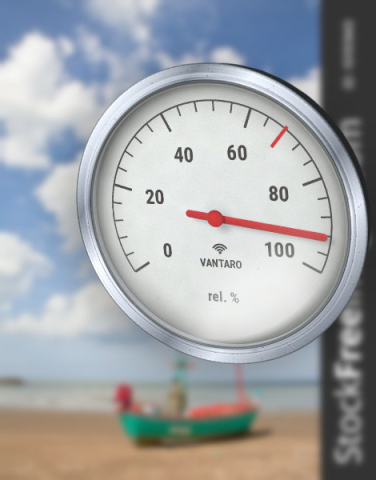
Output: 92 %
